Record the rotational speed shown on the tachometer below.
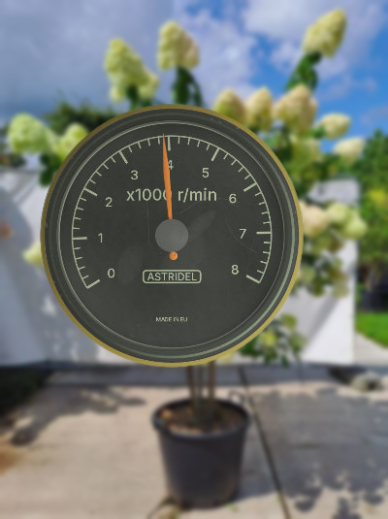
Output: 3900 rpm
